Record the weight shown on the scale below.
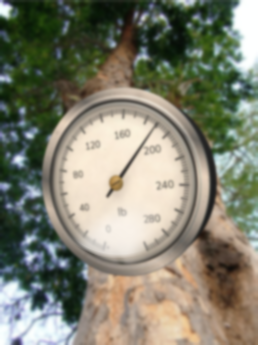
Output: 190 lb
